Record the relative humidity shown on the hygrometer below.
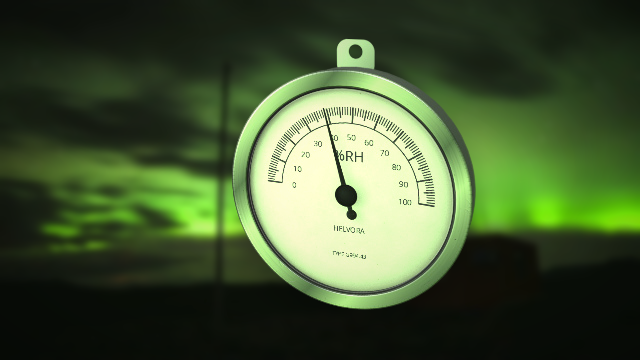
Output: 40 %
